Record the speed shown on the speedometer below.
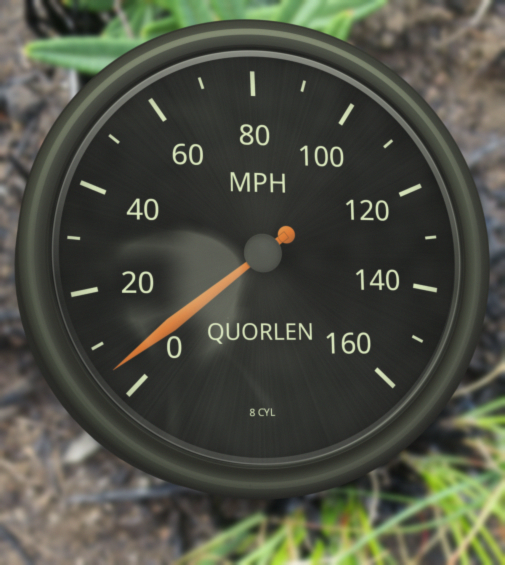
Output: 5 mph
